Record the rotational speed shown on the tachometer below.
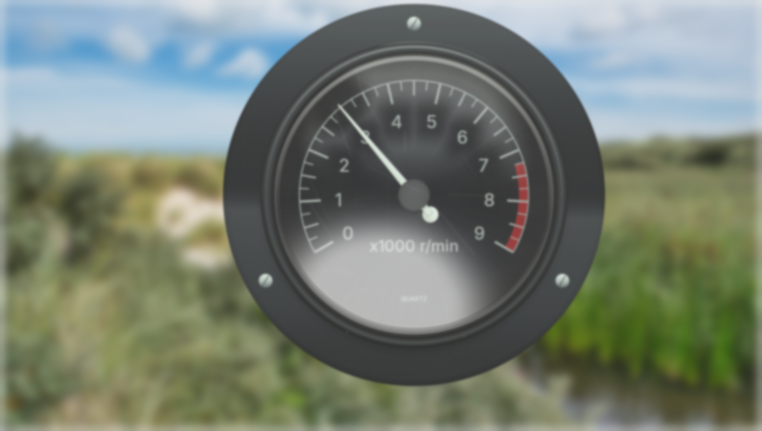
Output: 3000 rpm
